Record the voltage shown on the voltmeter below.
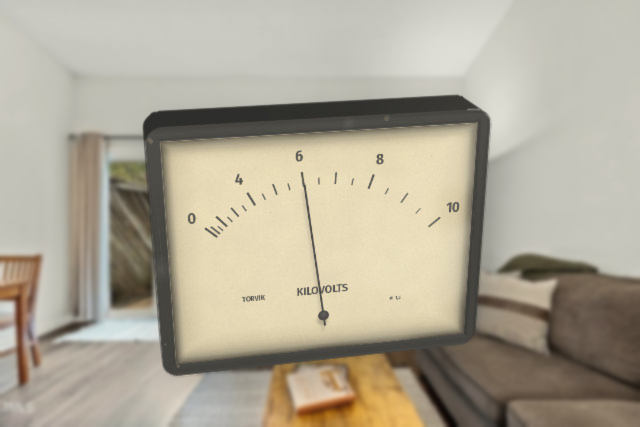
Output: 6 kV
